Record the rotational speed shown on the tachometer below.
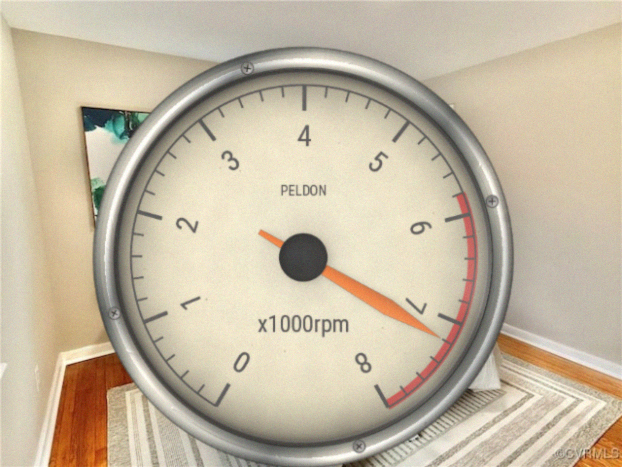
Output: 7200 rpm
